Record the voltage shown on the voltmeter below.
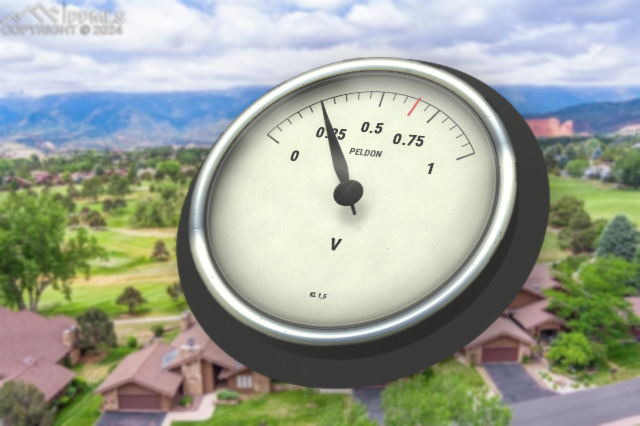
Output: 0.25 V
